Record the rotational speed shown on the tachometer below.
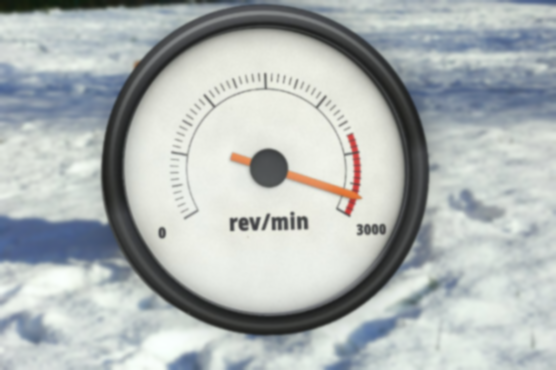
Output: 2850 rpm
